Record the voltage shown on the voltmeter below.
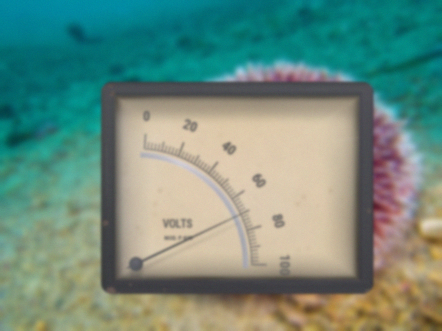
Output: 70 V
